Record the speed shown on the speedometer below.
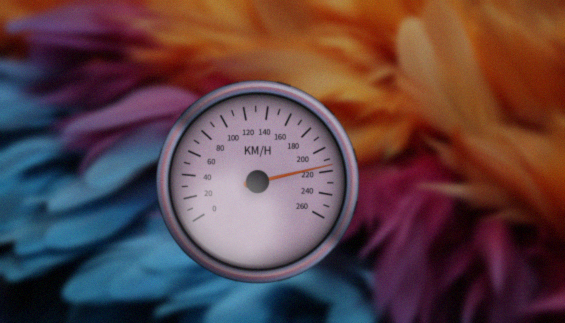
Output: 215 km/h
